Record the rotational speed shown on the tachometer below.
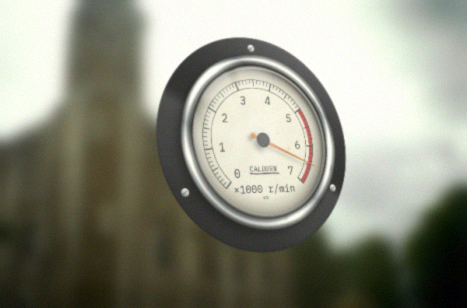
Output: 6500 rpm
